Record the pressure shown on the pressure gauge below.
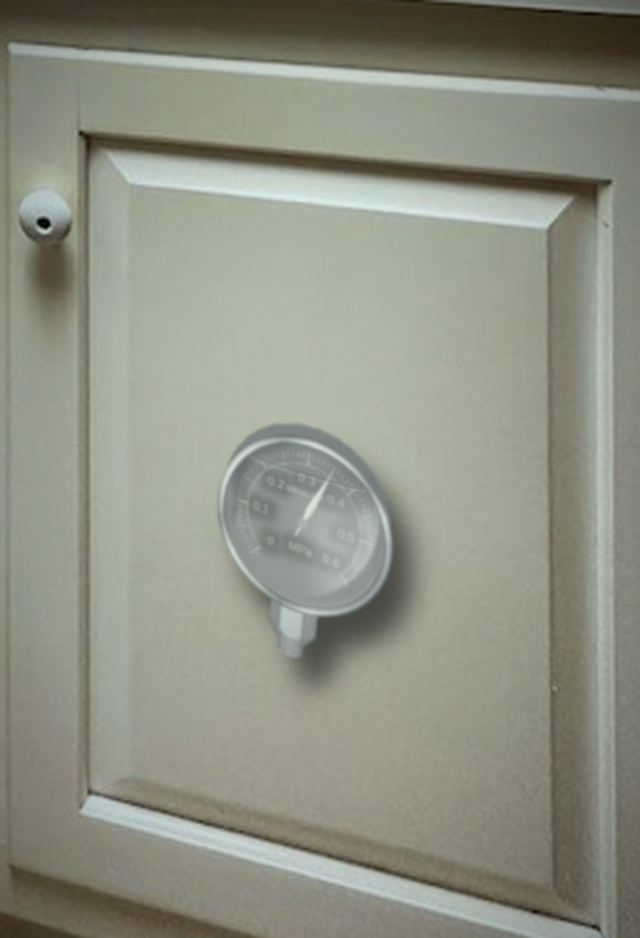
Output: 0.35 MPa
